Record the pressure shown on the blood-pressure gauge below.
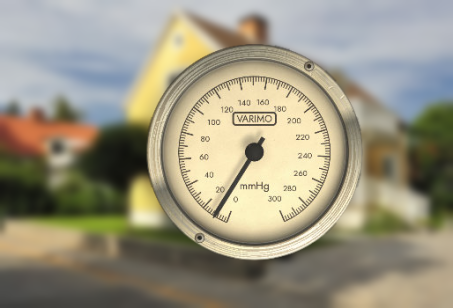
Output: 10 mmHg
